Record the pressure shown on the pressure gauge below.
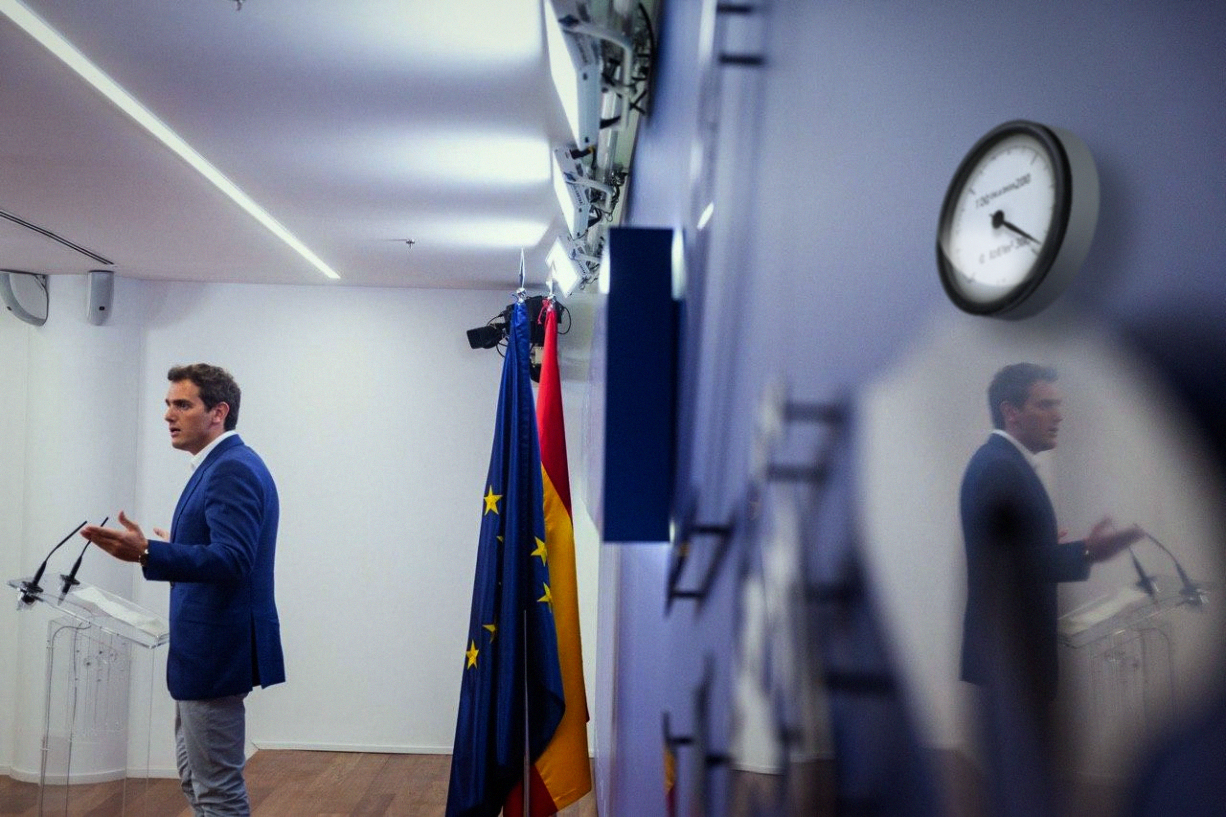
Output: 290 psi
